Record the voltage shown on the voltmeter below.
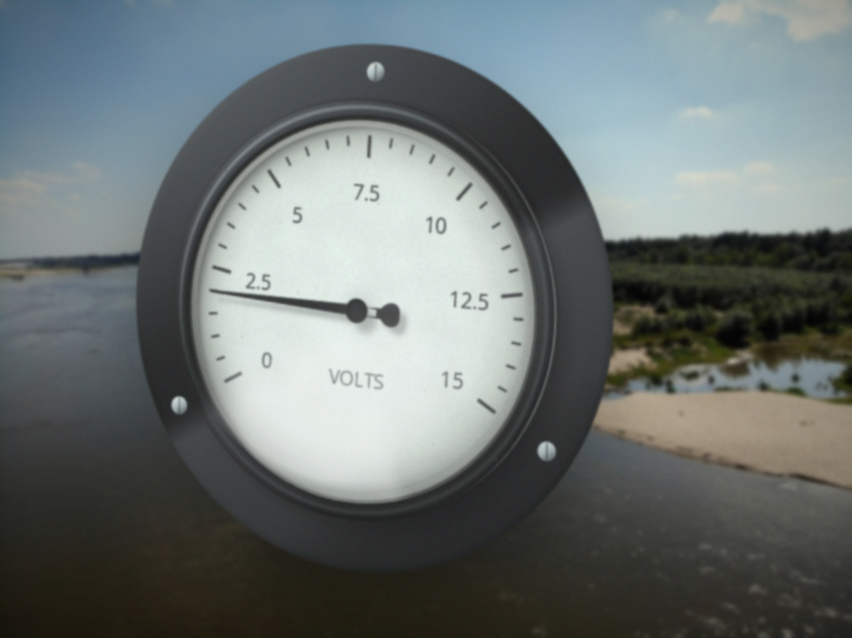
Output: 2 V
